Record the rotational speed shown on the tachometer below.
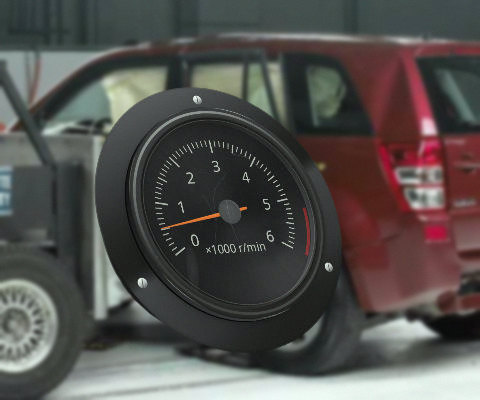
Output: 500 rpm
